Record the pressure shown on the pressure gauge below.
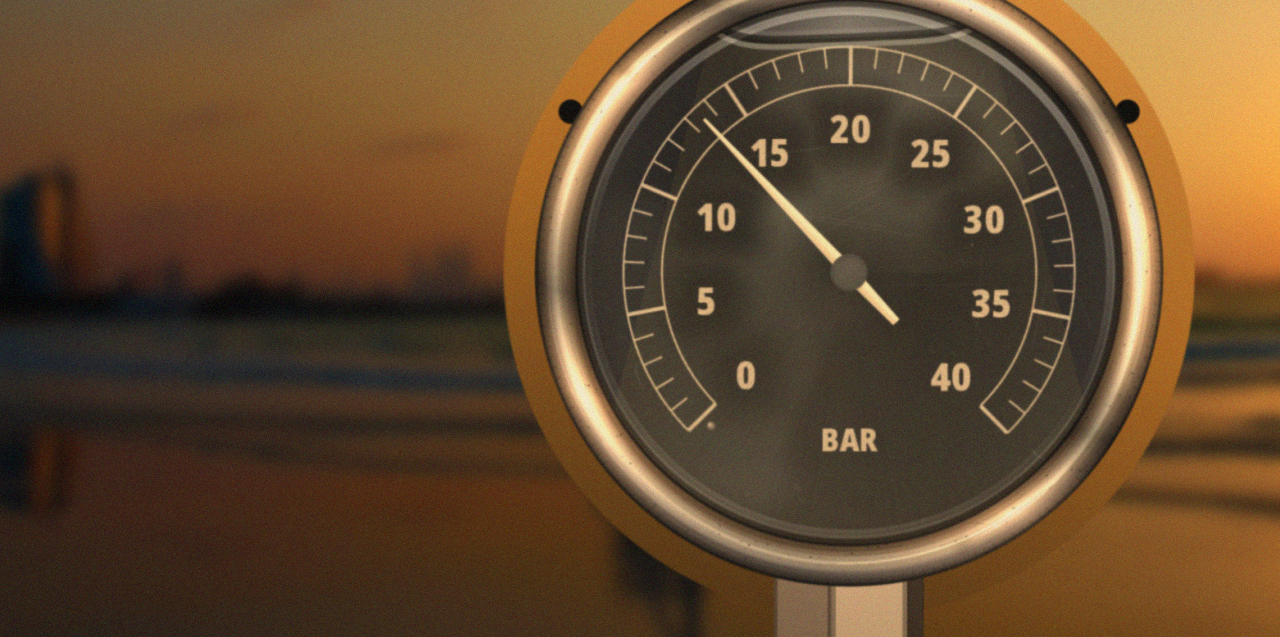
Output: 13.5 bar
